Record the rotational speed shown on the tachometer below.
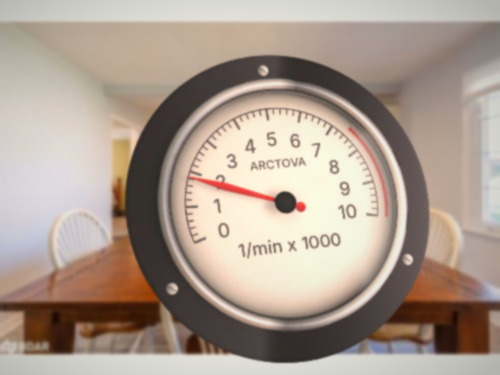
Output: 1800 rpm
